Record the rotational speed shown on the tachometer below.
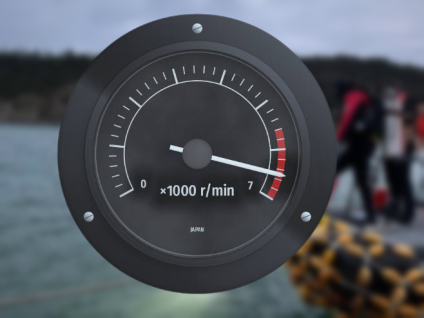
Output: 6500 rpm
